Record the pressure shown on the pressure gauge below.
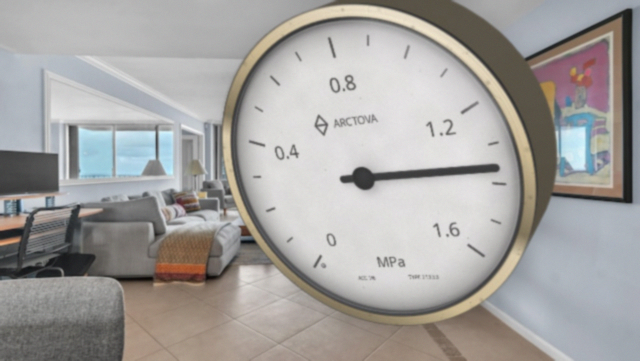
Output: 1.35 MPa
